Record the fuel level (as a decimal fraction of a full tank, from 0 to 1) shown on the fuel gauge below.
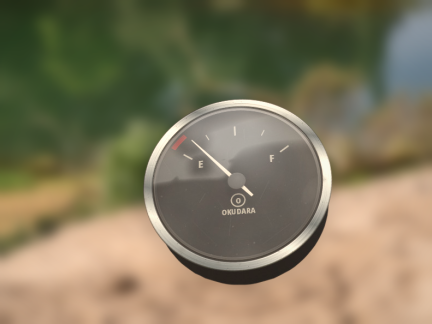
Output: 0.125
